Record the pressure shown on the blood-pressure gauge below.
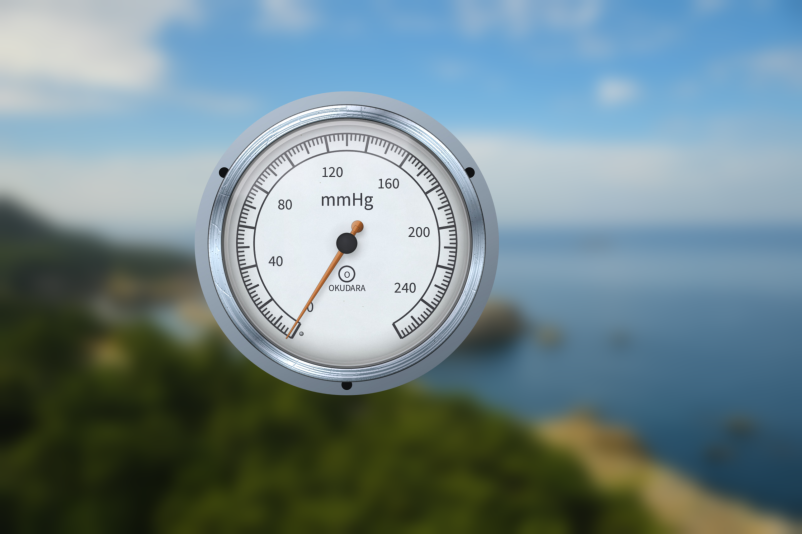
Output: 2 mmHg
